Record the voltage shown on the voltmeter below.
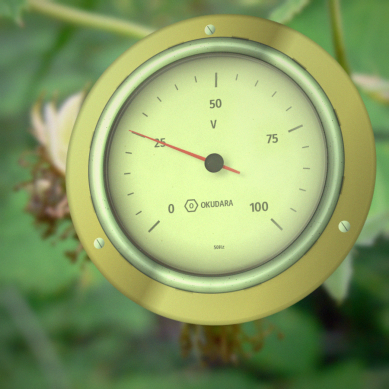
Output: 25 V
